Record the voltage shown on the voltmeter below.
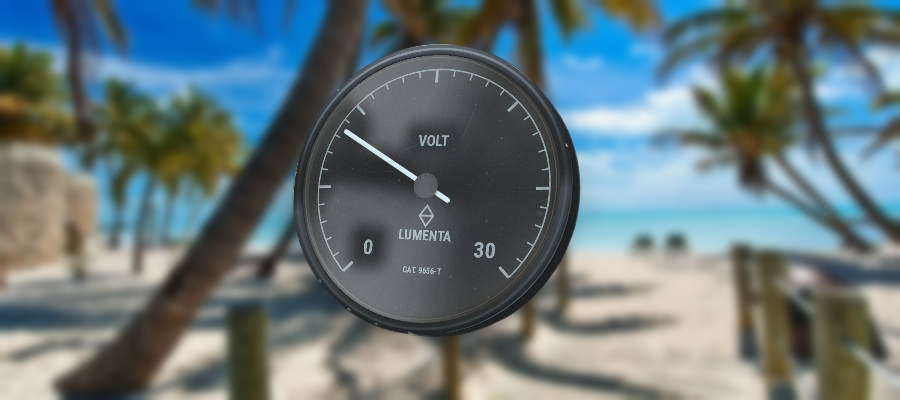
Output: 8.5 V
